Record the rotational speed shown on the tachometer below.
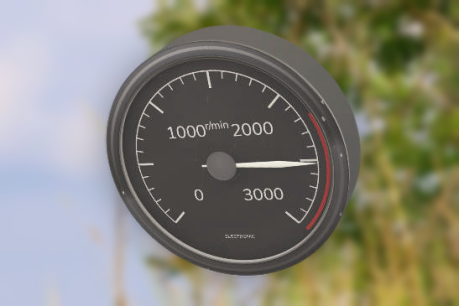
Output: 2500 rpm
